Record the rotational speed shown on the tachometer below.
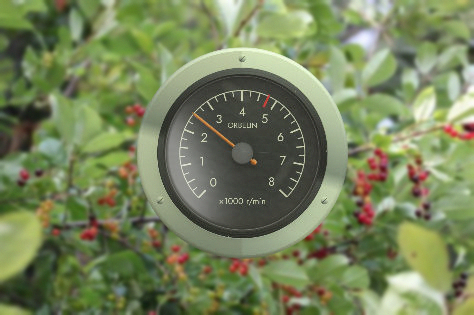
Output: 2500 rpm
